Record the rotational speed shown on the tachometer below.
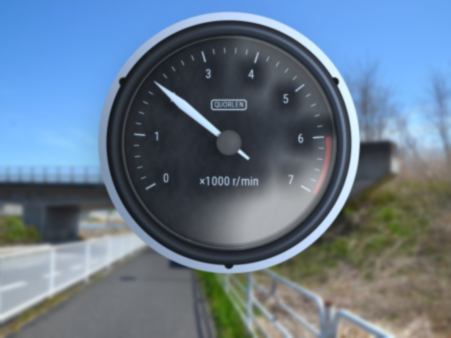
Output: 2000 rpm
